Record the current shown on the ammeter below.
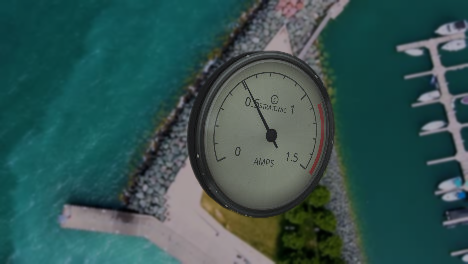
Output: 0.5 A
